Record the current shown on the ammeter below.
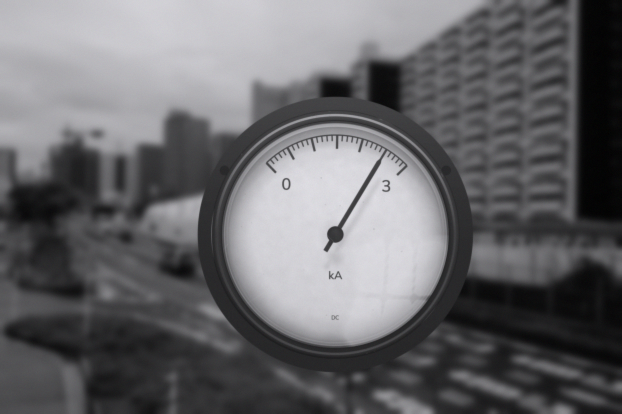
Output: 2.5 kA
